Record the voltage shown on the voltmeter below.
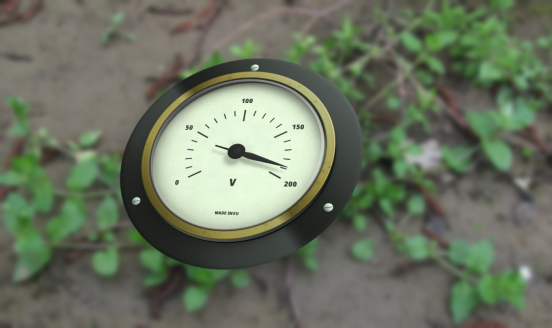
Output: 190 V
